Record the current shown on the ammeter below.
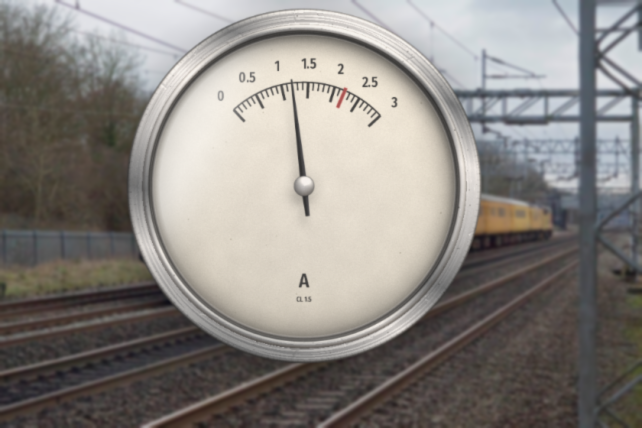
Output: 1.2 A
